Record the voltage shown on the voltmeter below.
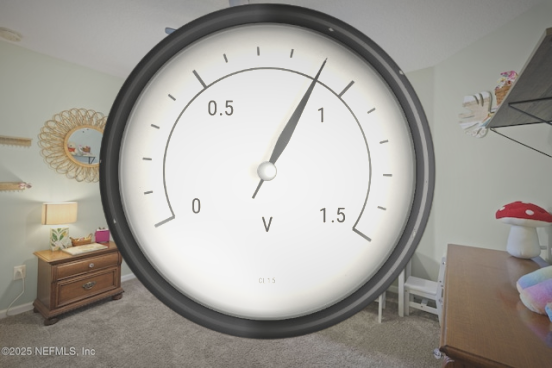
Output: 0.9 V
